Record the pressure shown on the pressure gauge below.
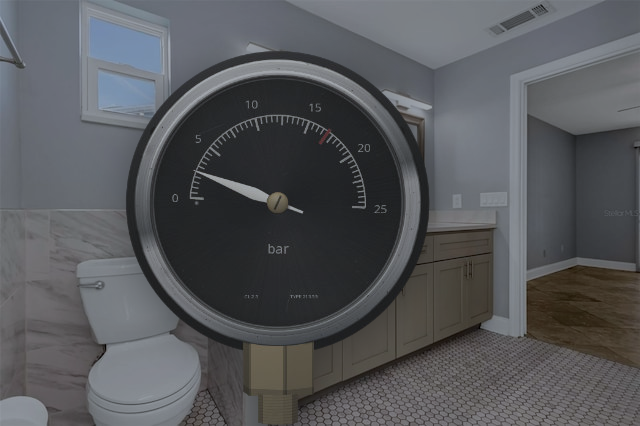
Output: 2.5 bar
